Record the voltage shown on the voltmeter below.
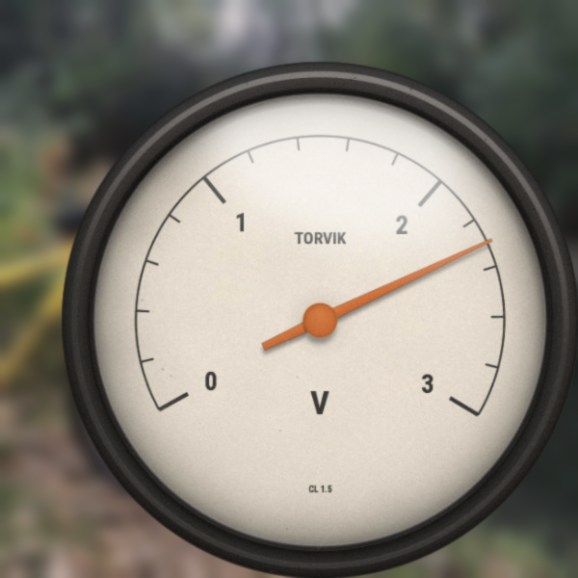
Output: 2.3 V
